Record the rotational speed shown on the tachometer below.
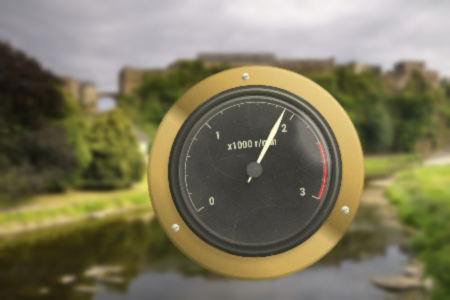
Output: 1900 rpm
